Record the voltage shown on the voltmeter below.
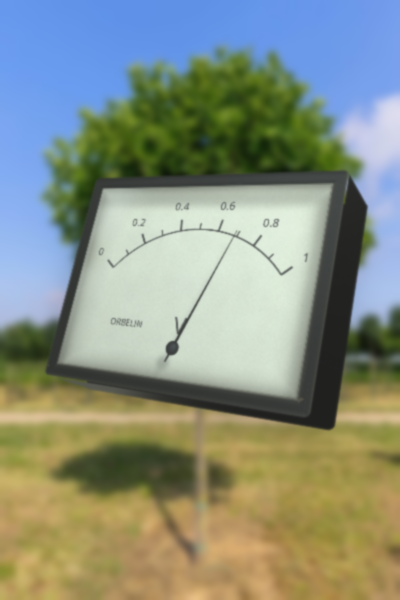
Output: 0.7 V
